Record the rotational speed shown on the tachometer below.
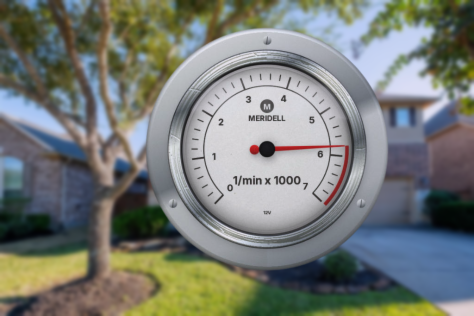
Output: 5800 rpm
